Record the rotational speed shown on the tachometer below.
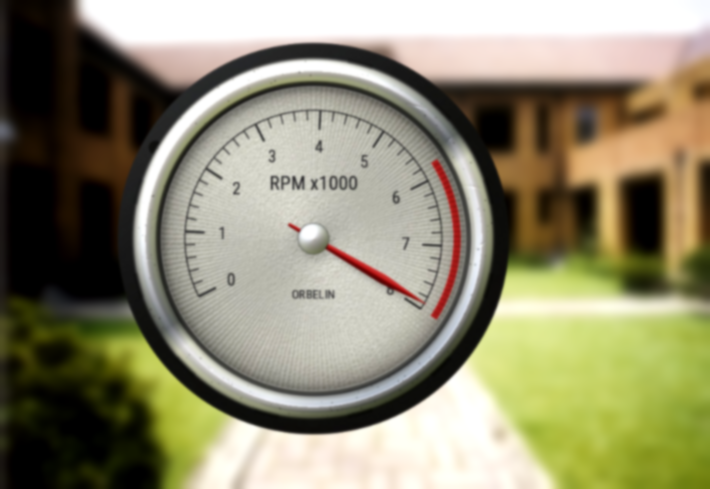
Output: 7900 rpm
